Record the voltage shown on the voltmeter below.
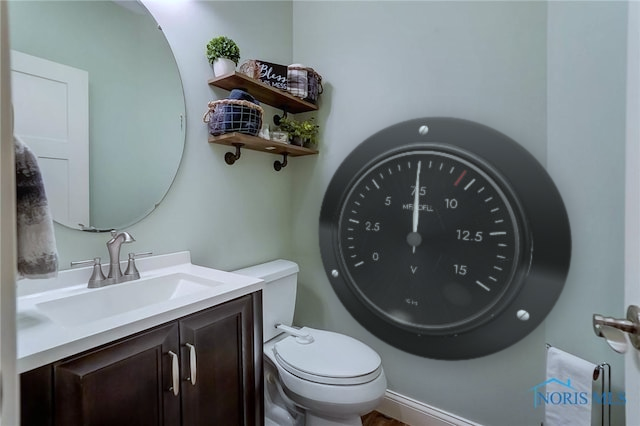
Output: 7.5 V
